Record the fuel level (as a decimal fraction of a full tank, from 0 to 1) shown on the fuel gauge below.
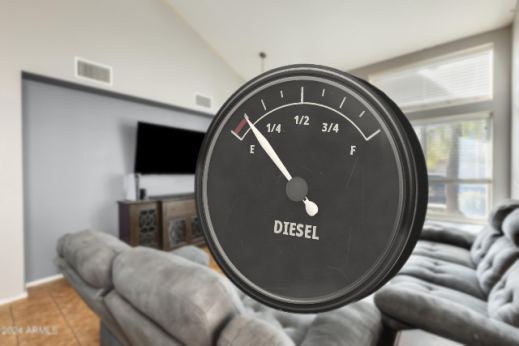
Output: 0.125
